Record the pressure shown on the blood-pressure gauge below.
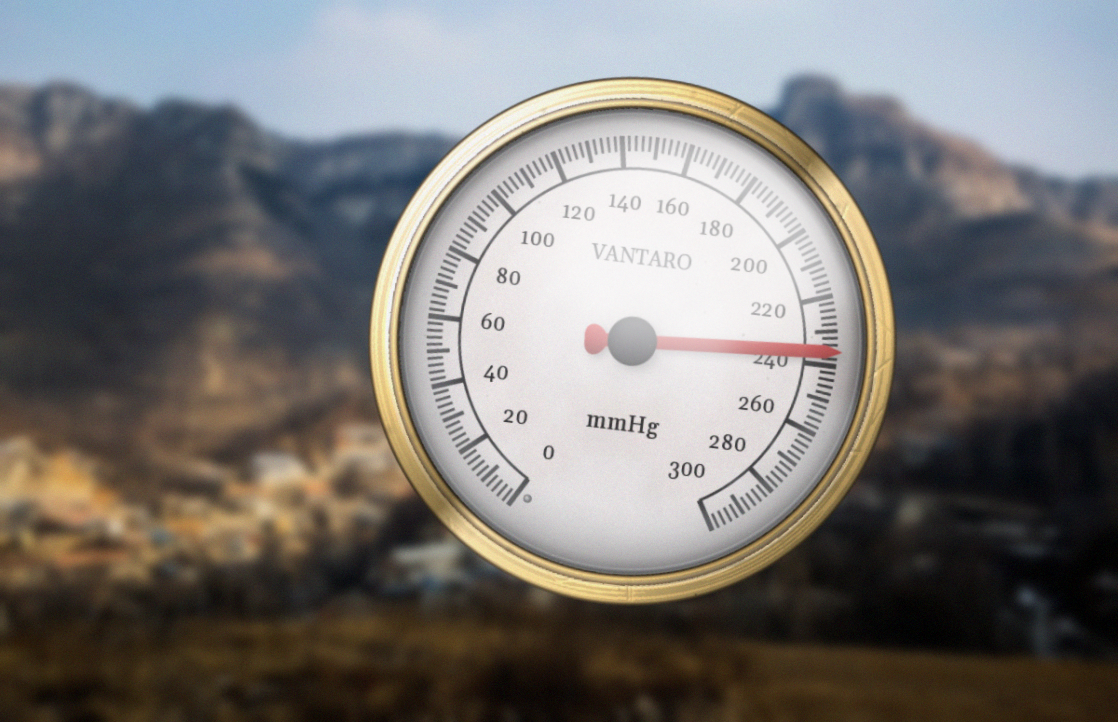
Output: 236 mmHg
